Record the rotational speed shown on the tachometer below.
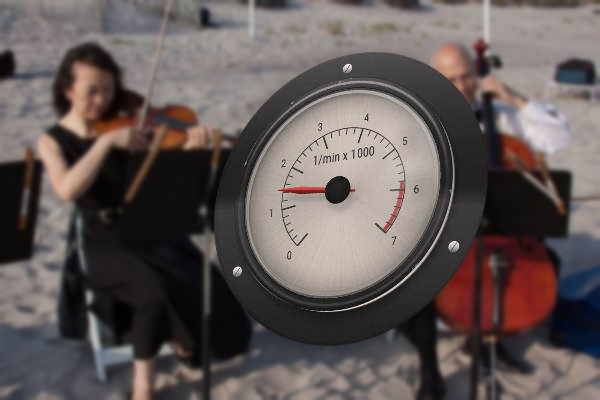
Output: 1400 rpm
